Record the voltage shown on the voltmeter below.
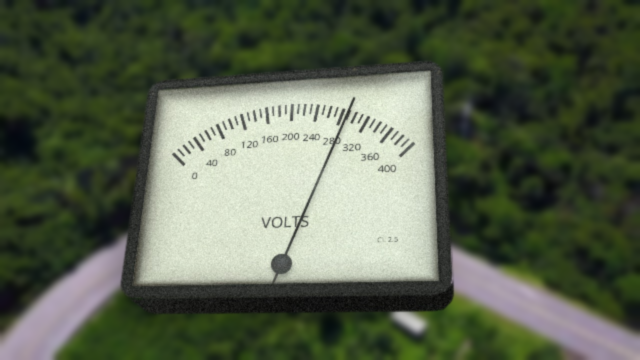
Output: 290 V
